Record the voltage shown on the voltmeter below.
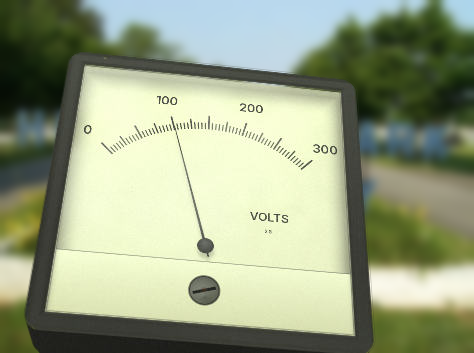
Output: 100 V
